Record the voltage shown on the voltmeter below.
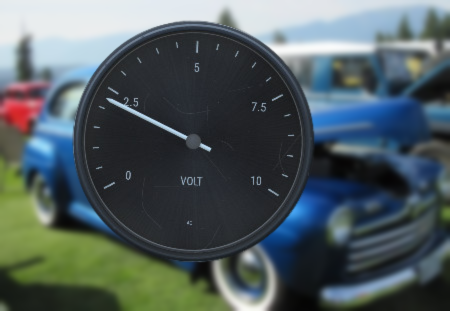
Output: 2.25 V
